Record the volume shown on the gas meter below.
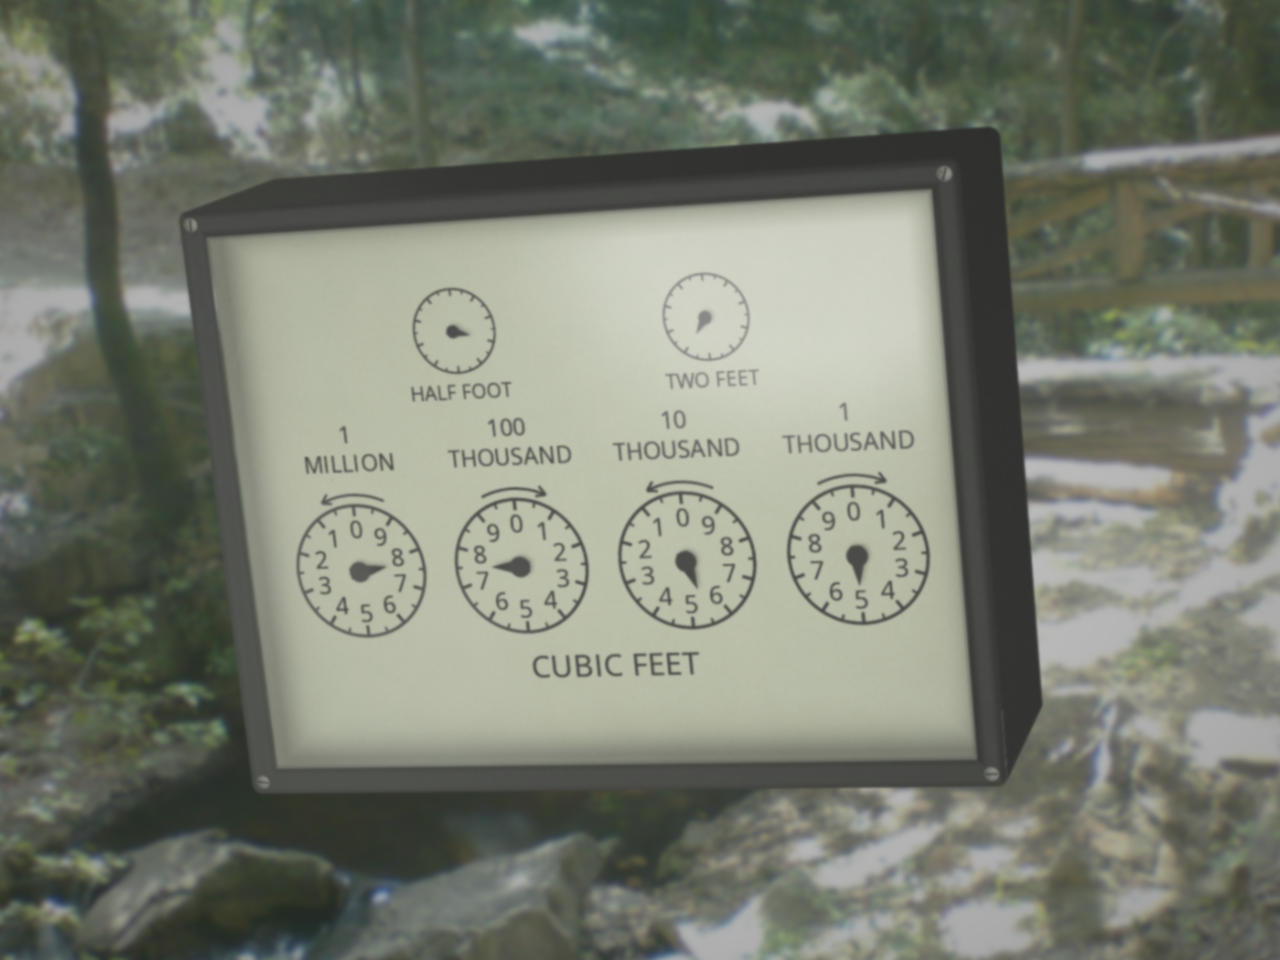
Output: 775500 ft³
